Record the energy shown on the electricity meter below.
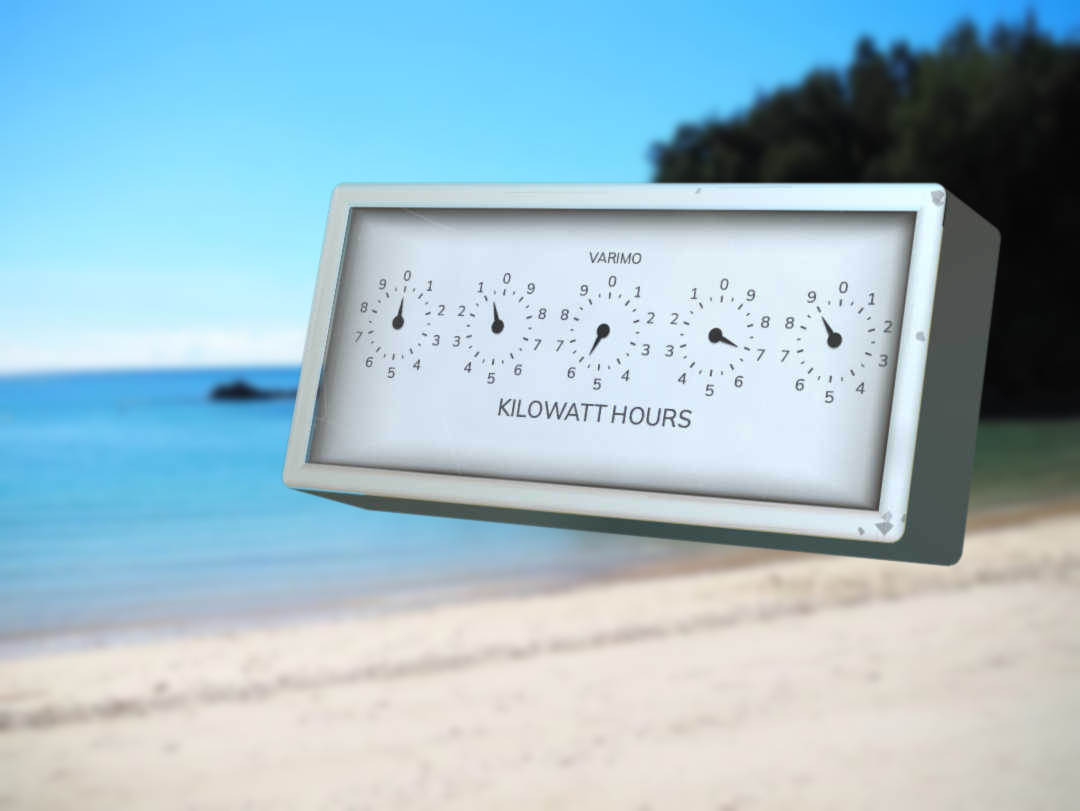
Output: 569 kWh
